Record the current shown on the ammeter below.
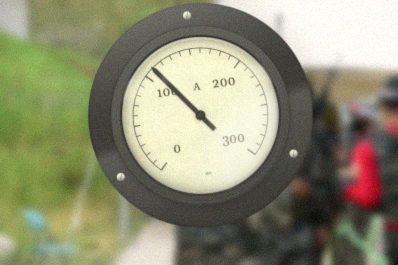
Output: 110 A
